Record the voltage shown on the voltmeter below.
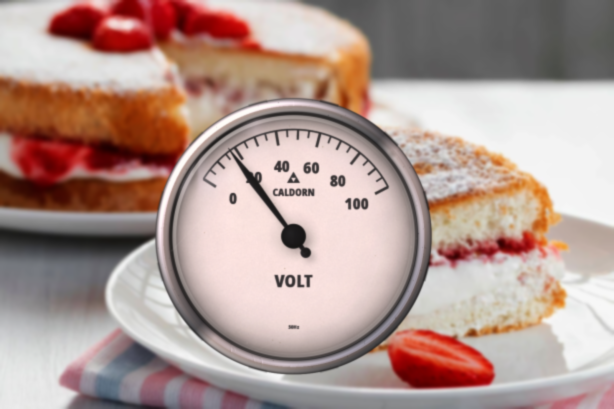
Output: 17.5 V
